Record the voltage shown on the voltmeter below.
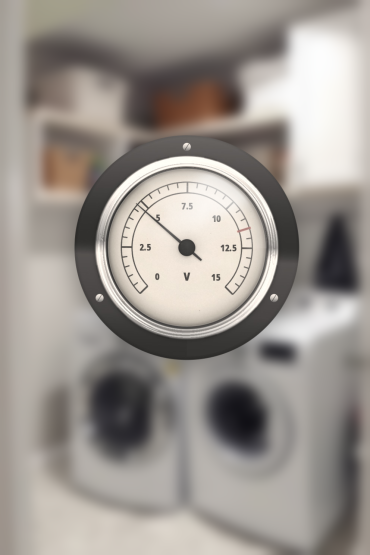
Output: 4.75 V
